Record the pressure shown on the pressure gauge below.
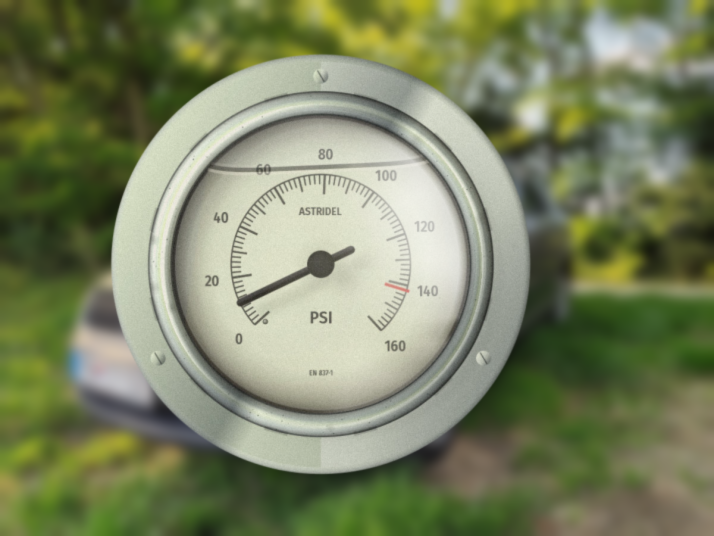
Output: 10 psi
